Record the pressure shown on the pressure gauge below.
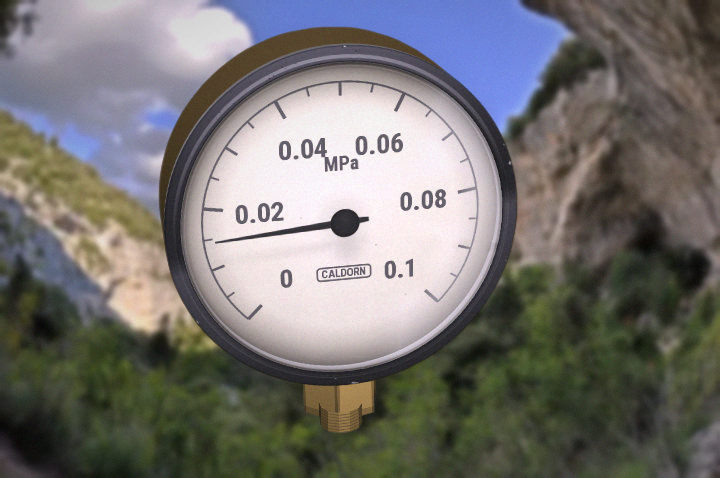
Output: 0.015 MPa
